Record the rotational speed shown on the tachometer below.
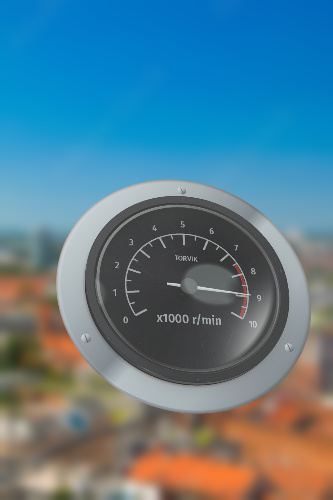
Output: 9000 rpm
